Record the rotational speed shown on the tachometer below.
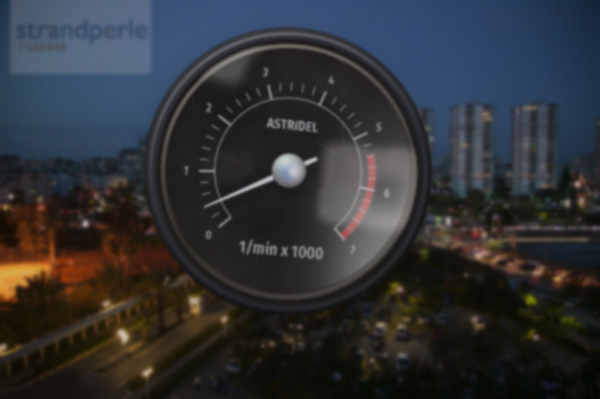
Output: 400 rpm
